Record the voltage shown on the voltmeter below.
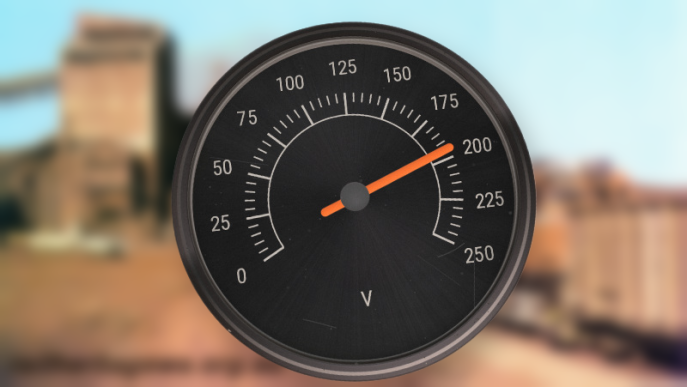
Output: 195 V
